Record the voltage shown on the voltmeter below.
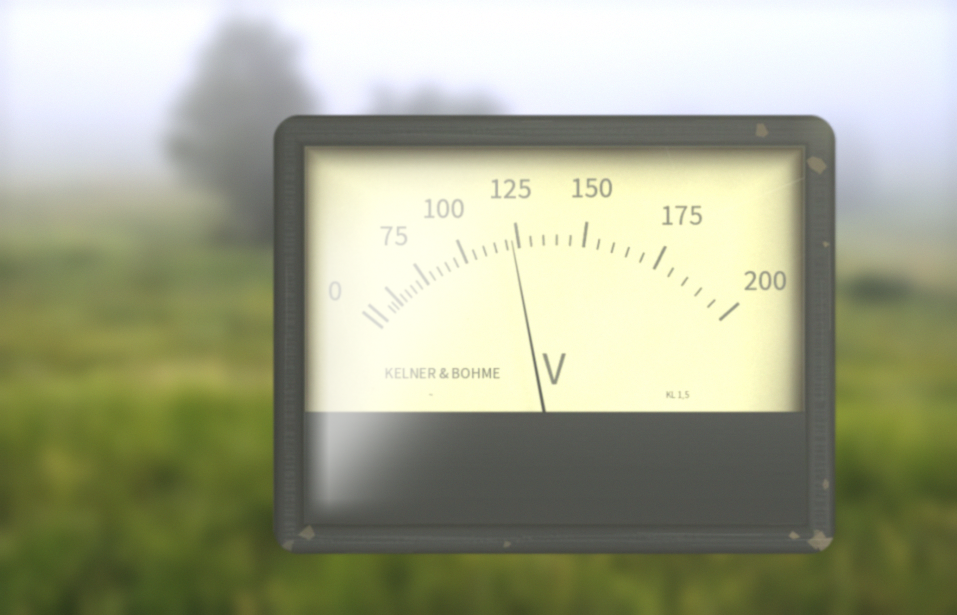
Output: 122.5 V
